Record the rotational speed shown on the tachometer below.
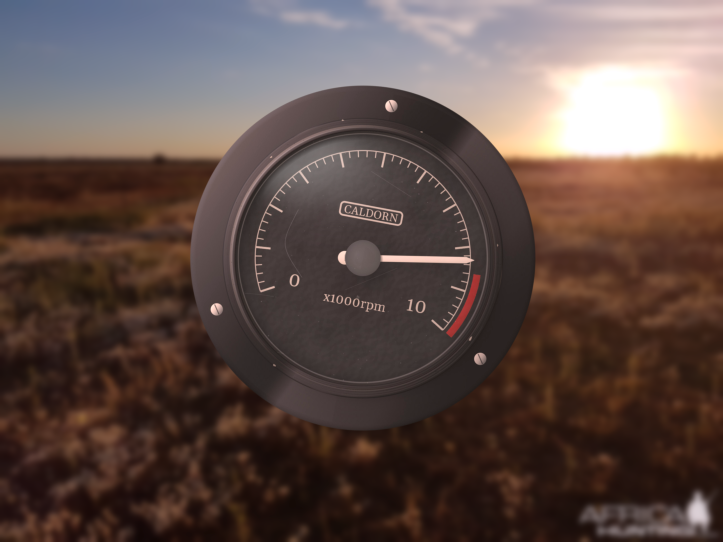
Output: 8300 rpm
